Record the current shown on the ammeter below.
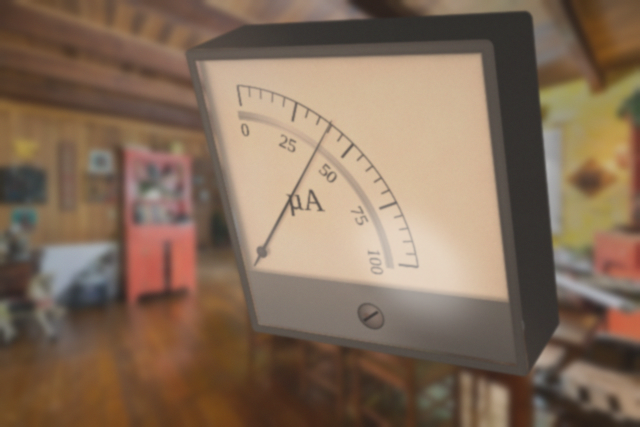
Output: 40 µA
